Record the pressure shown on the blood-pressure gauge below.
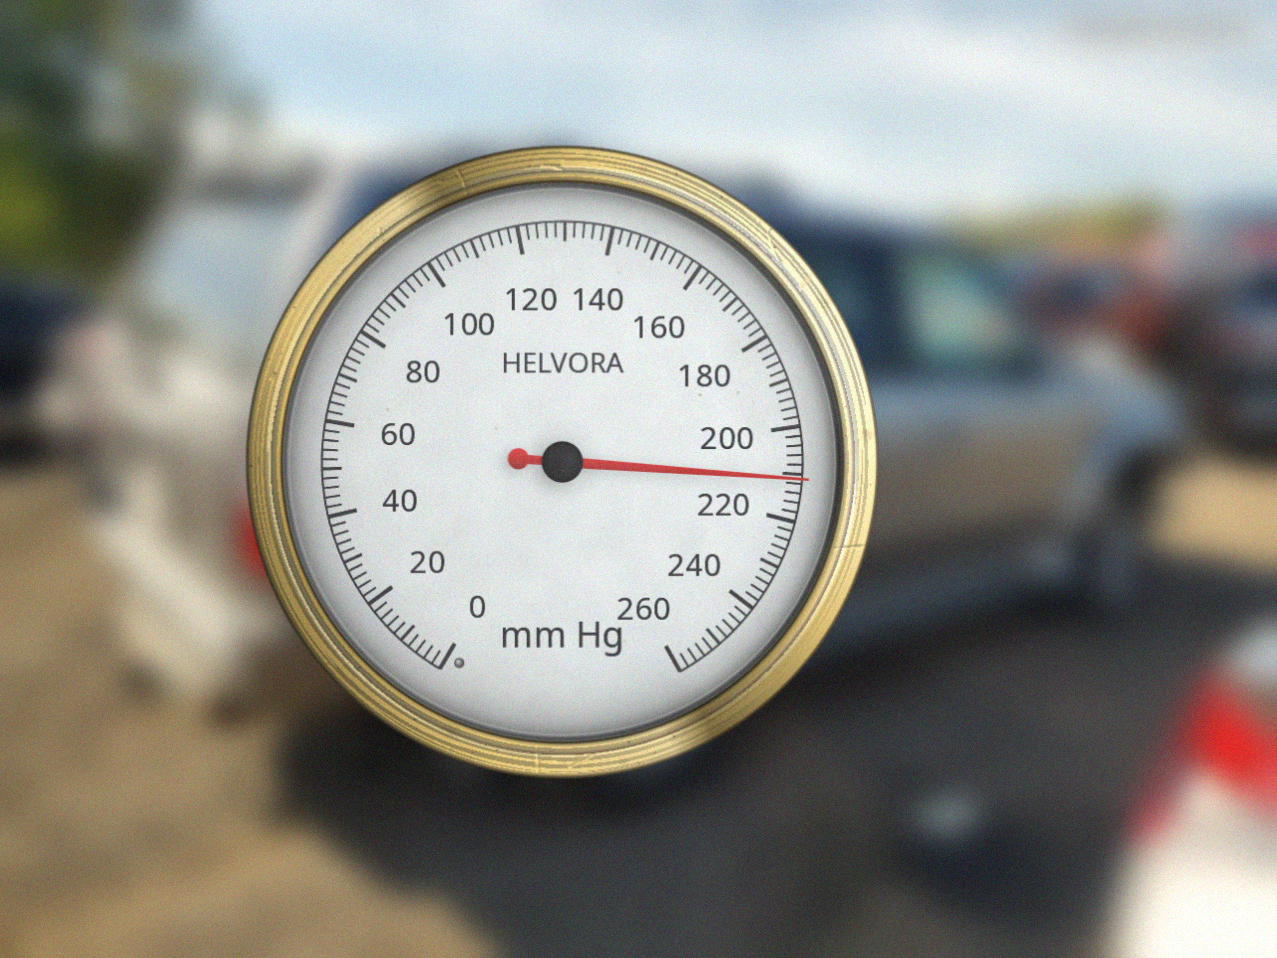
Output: 211 mmHg
